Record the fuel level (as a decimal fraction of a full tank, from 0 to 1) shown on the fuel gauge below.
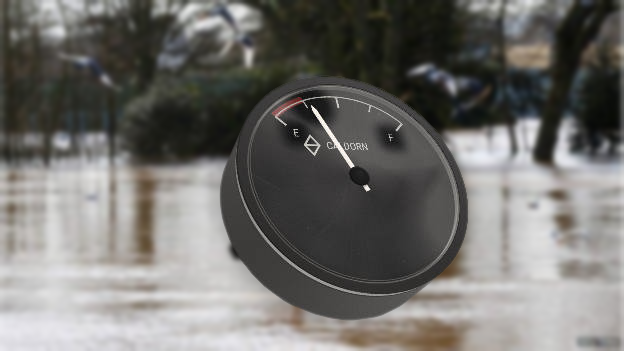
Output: 0.25
